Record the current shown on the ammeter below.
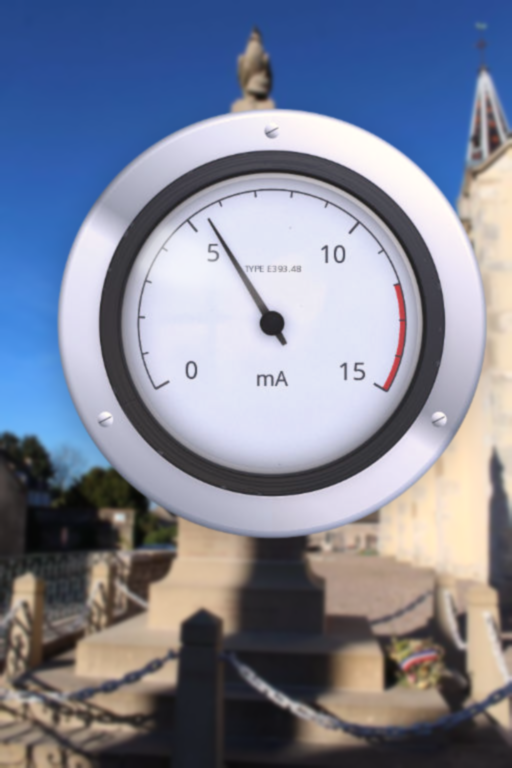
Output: 5.5 mA
